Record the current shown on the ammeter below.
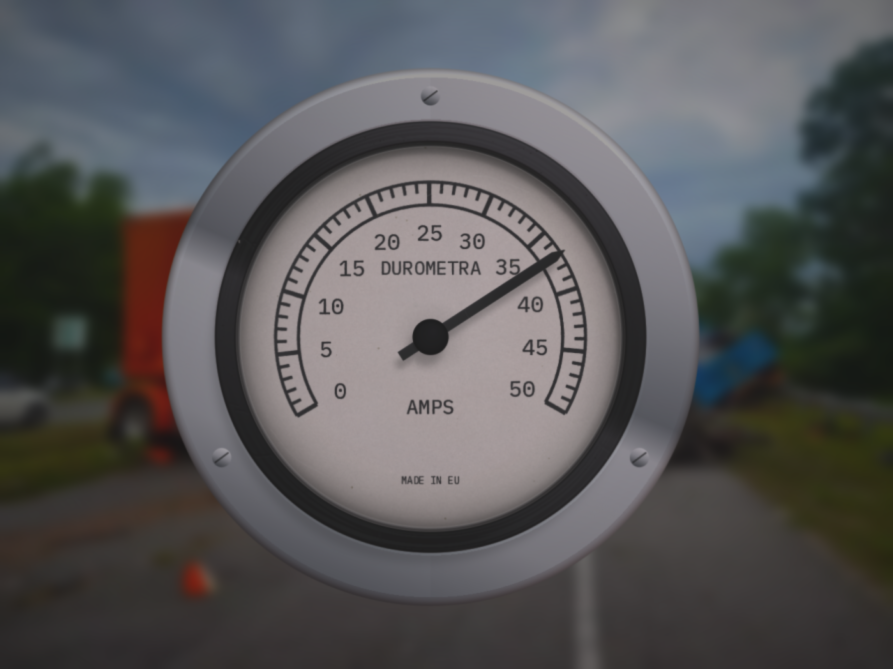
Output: 37 A
